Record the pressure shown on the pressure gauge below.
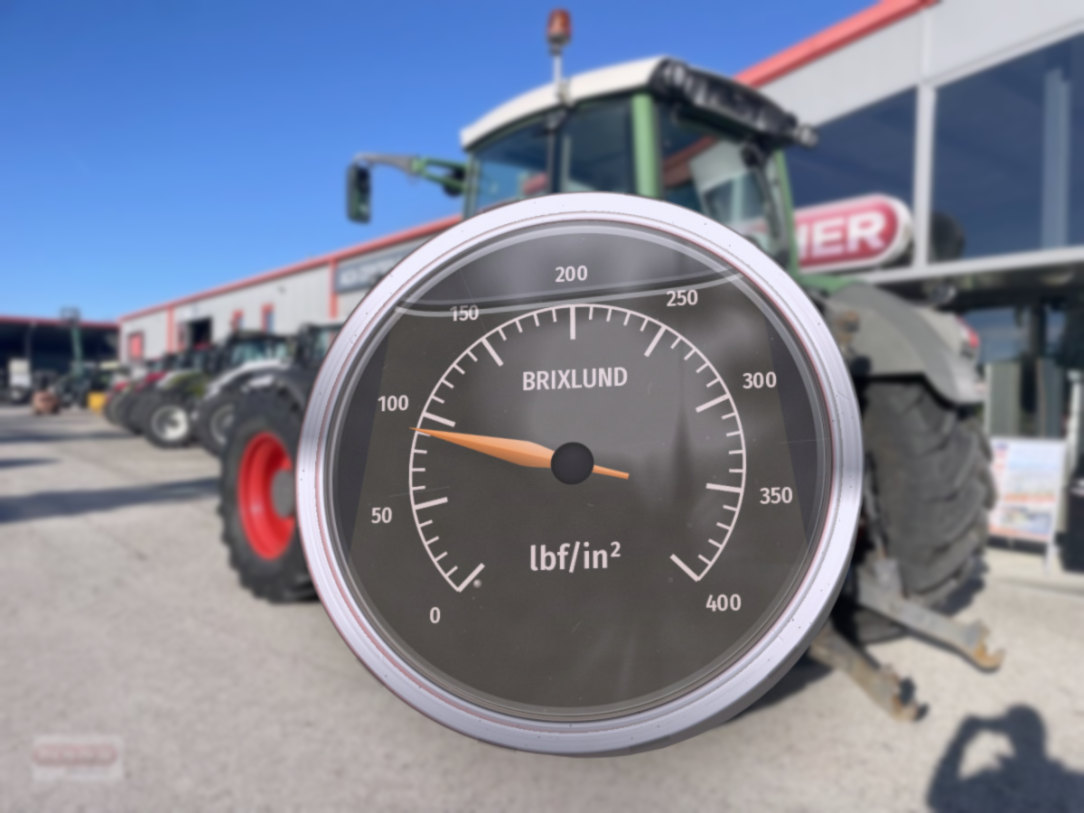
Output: 90 psi
